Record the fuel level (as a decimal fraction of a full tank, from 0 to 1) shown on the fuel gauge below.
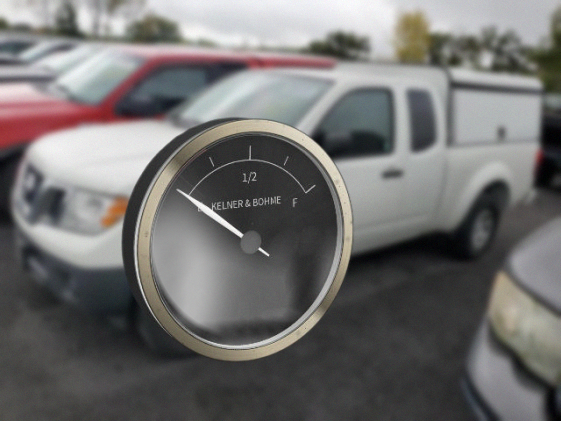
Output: 0
